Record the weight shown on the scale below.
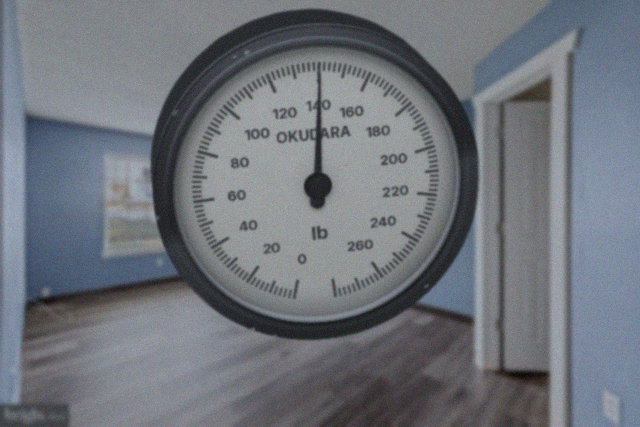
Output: 140 lb
